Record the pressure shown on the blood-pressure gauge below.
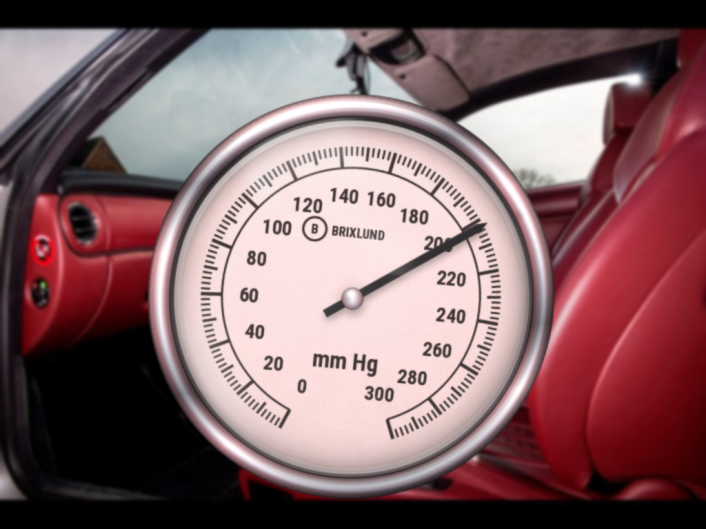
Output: 202 mmHg
